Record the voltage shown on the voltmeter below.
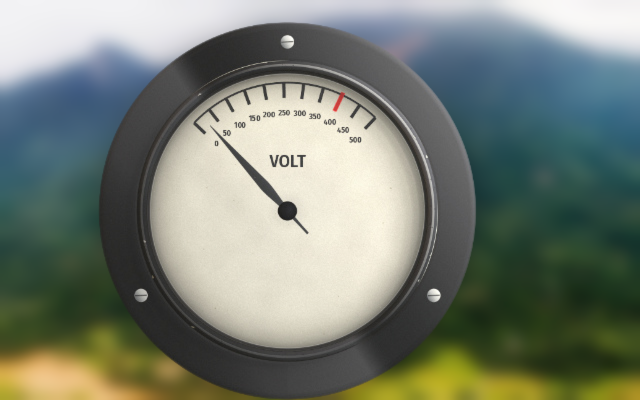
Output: 25 V
